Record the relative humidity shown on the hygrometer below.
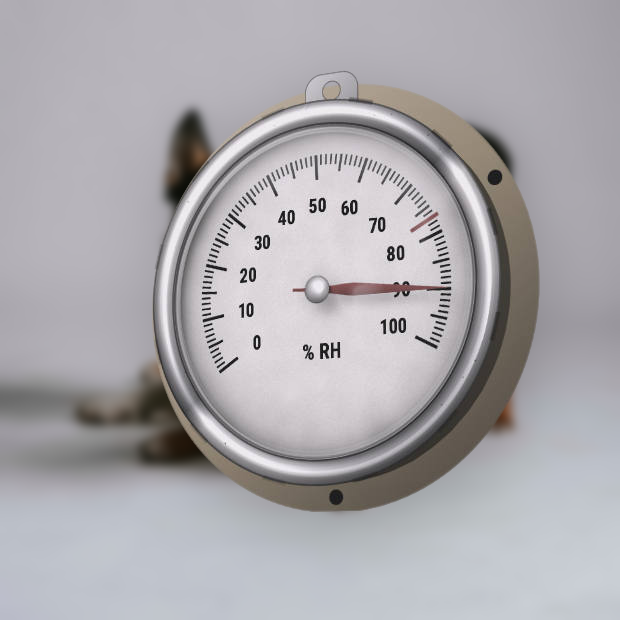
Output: 90 %
